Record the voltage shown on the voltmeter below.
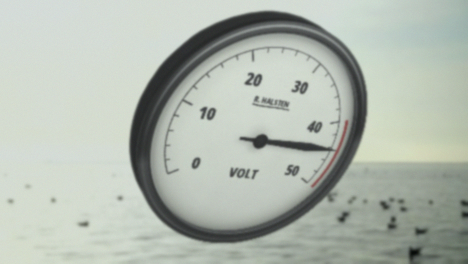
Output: 44 V
